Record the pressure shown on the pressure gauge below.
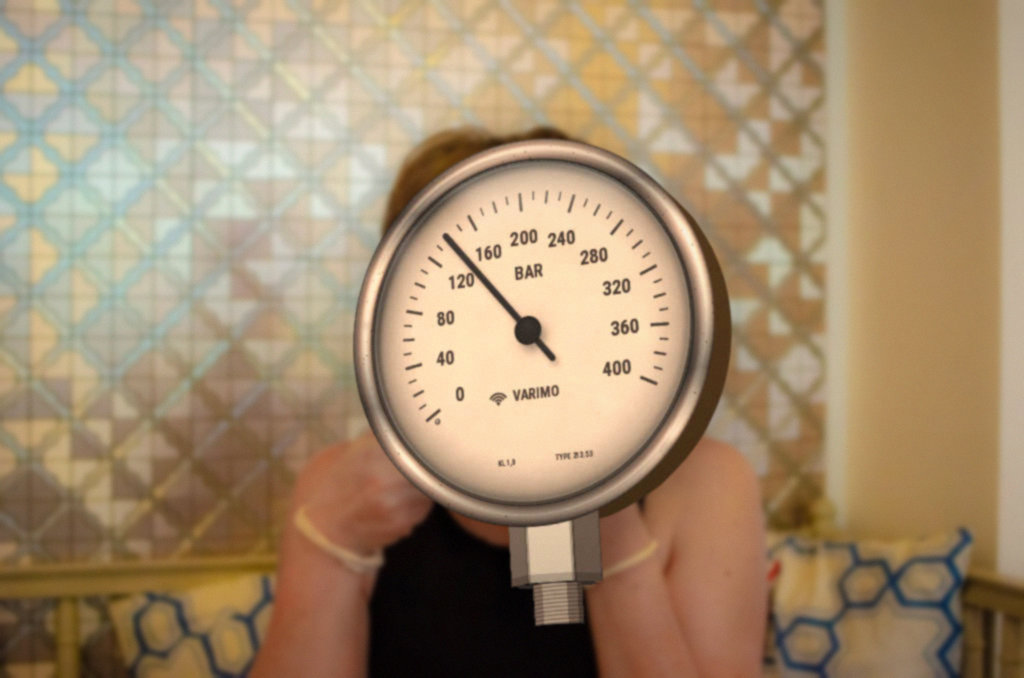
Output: 140 bar
